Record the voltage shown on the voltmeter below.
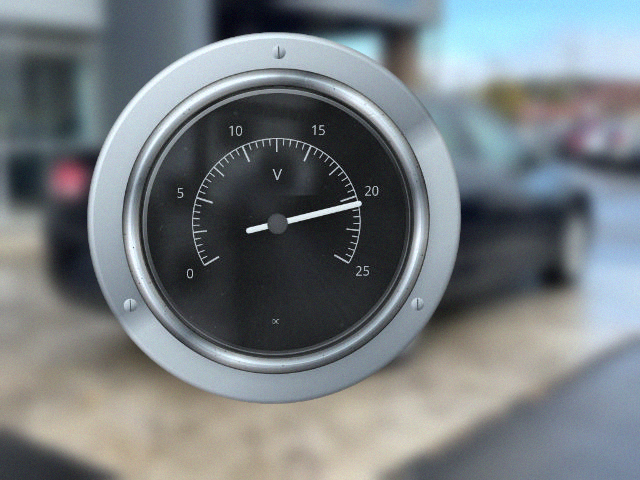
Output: 20.5 V
